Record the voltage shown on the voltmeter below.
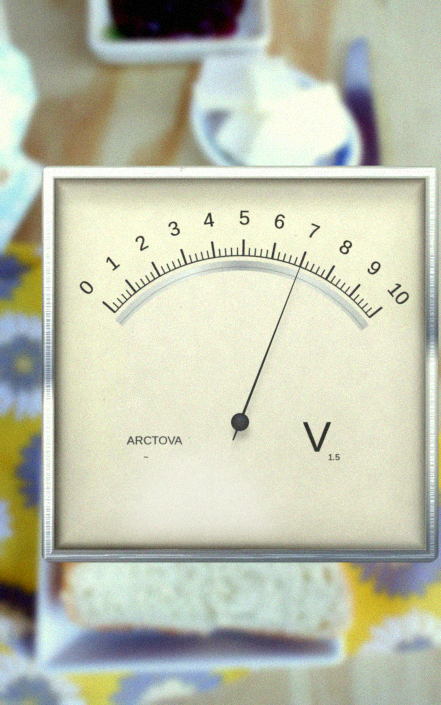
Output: 7 V
